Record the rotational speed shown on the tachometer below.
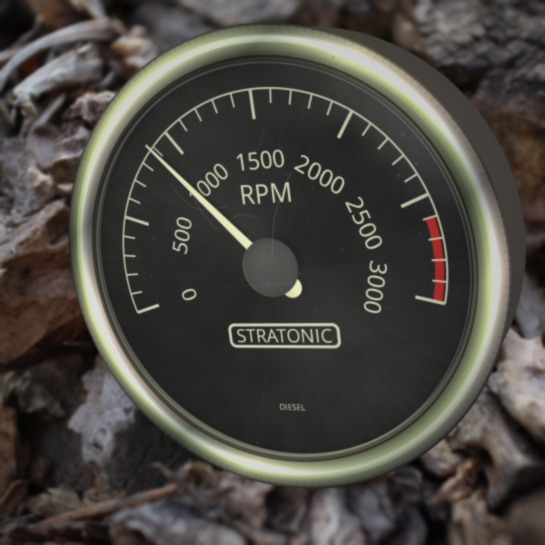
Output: 900 rpm
